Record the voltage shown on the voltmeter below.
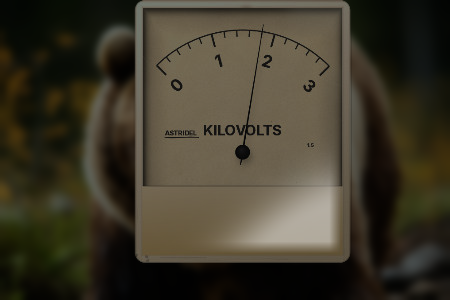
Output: 1.8 kV
